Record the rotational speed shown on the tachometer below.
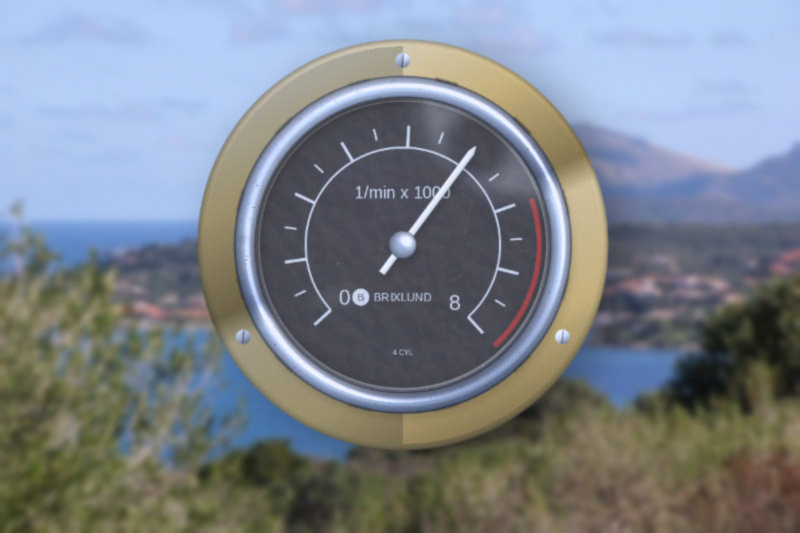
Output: 5000 rpm
